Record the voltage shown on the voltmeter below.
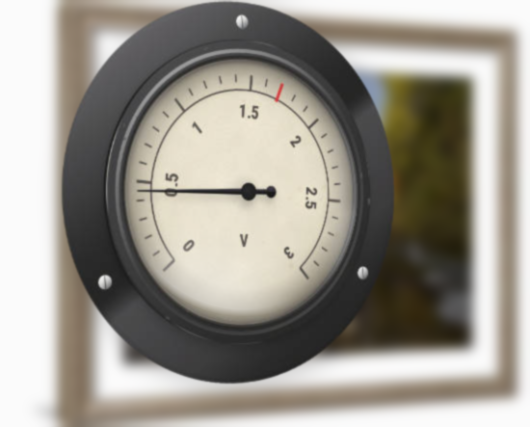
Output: 0.45 V
